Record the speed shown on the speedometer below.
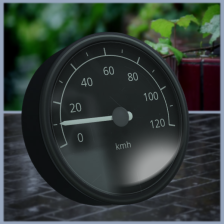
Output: 10 km/h
